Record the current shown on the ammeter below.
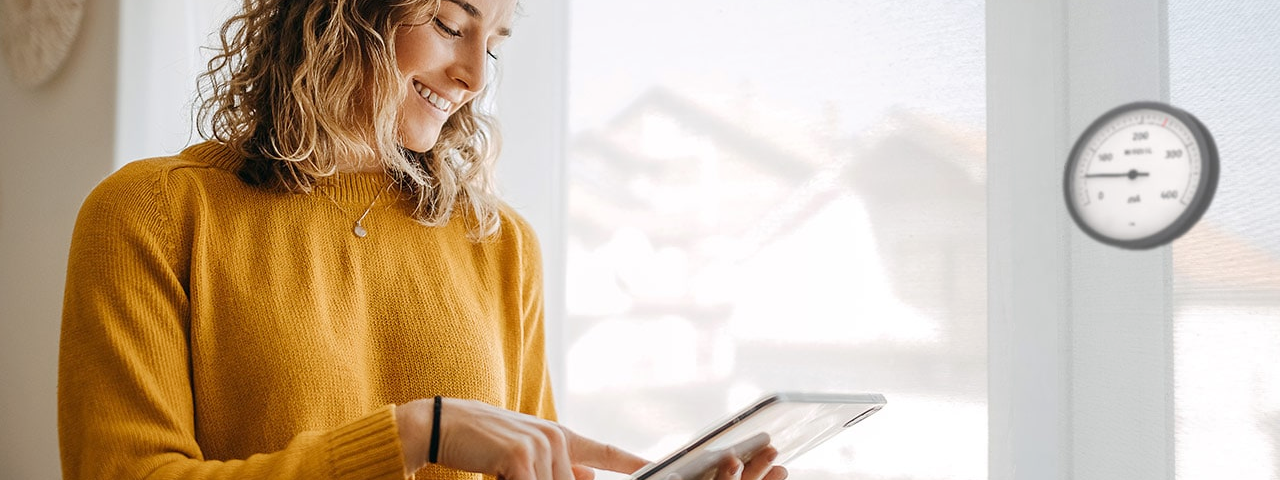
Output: 50 mA
